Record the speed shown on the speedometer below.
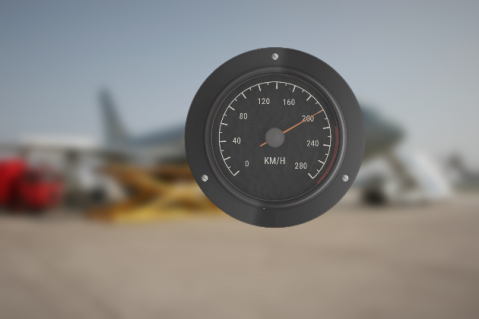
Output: 200 km/h
